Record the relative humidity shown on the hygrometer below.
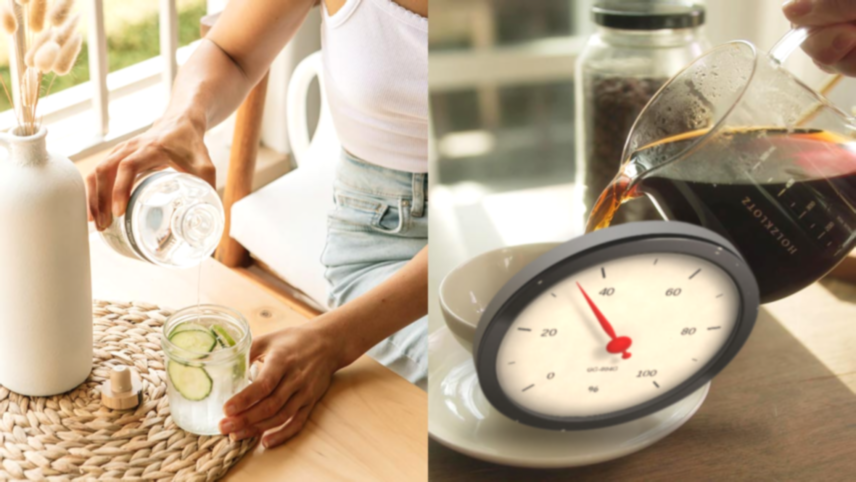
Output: 35 %
